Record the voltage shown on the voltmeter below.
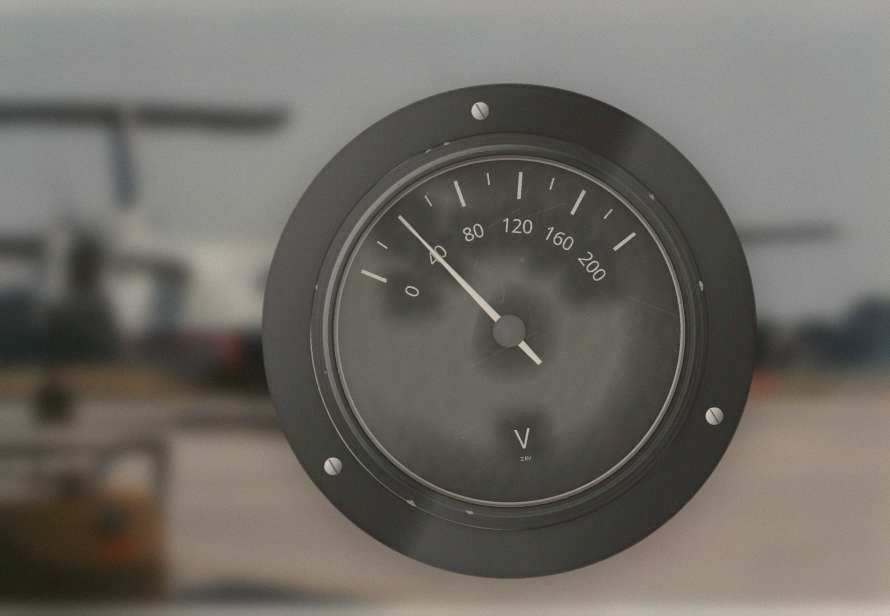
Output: 40 V
